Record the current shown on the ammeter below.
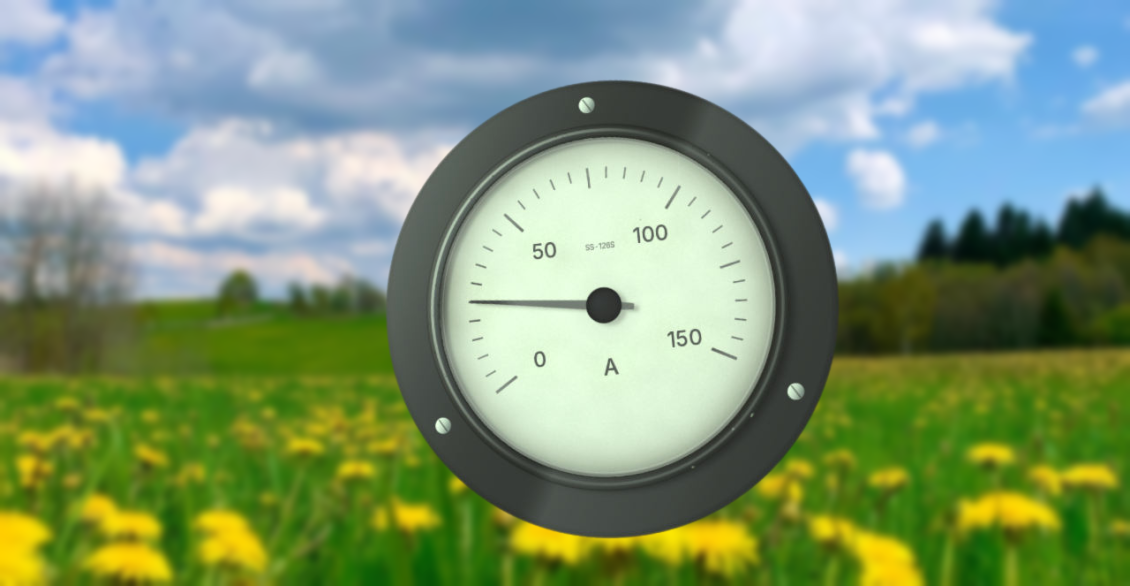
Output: 25 A
